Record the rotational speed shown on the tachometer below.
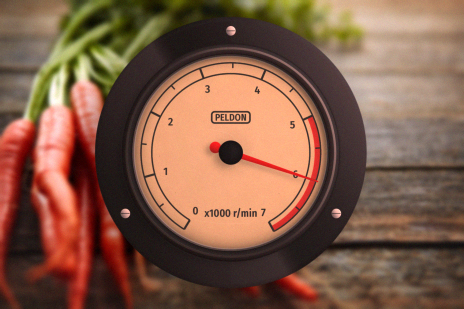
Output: 6000 rpm
